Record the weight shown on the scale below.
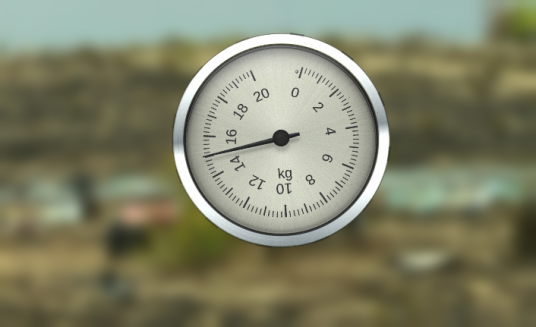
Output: 15 kg
